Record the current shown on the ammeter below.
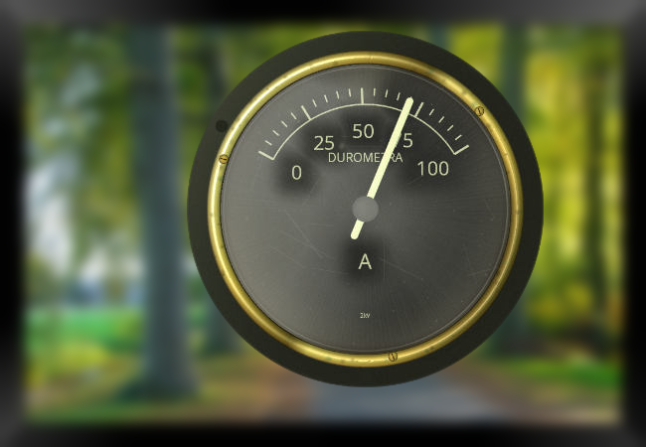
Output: 70 A
